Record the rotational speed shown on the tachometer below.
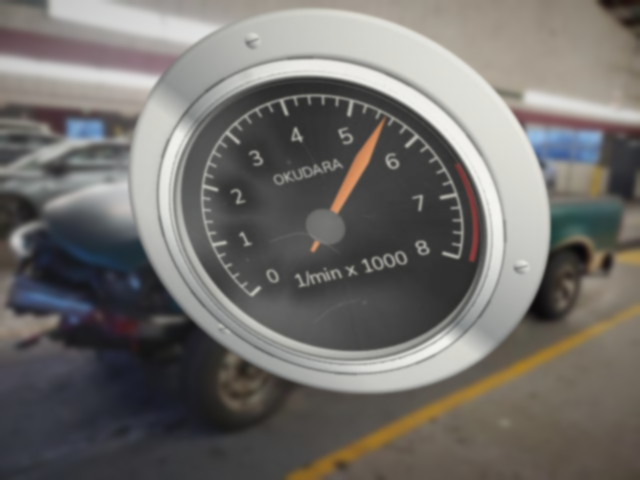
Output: 5500 rpm
